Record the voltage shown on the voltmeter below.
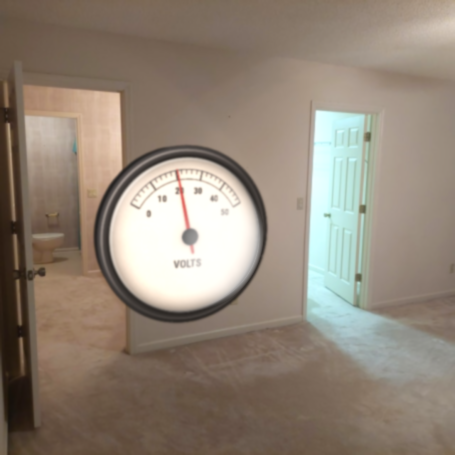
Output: 20 V
